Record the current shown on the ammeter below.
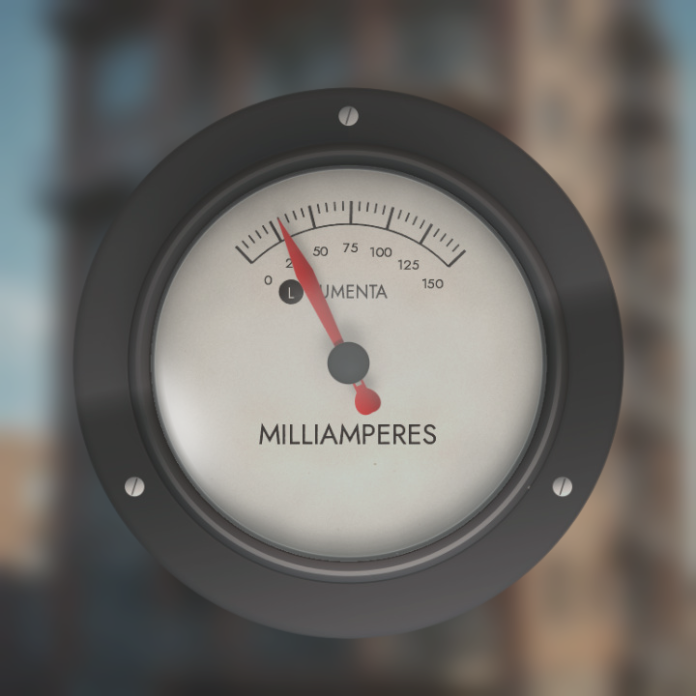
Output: 30 mA
